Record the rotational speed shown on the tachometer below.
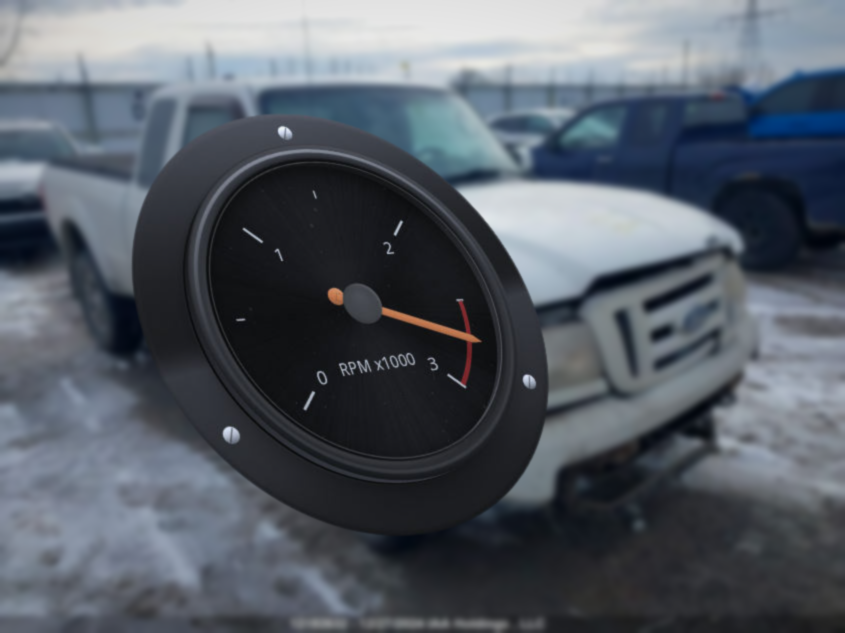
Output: 2750 rpm
